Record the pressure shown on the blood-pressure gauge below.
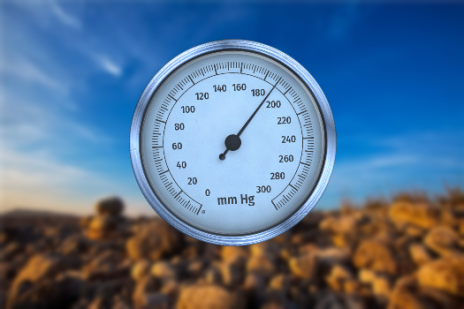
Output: 190 mmHg
